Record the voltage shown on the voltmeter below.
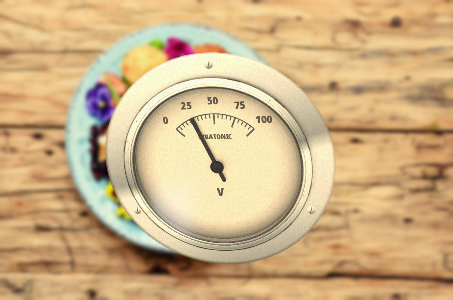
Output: 25 V
